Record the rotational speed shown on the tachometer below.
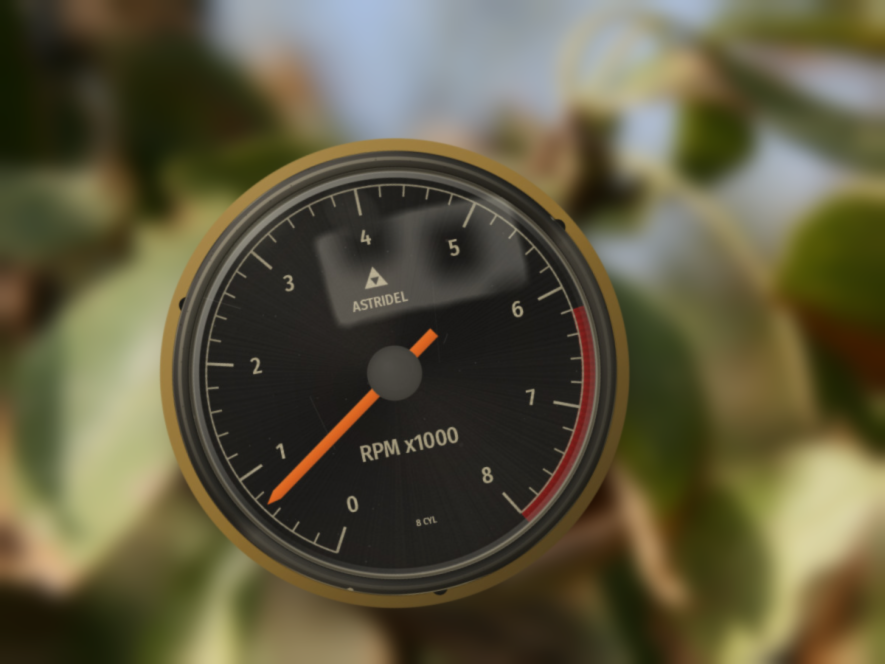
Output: 700 rpm
